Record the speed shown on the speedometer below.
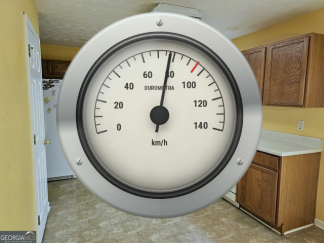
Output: 77.5 km/h
